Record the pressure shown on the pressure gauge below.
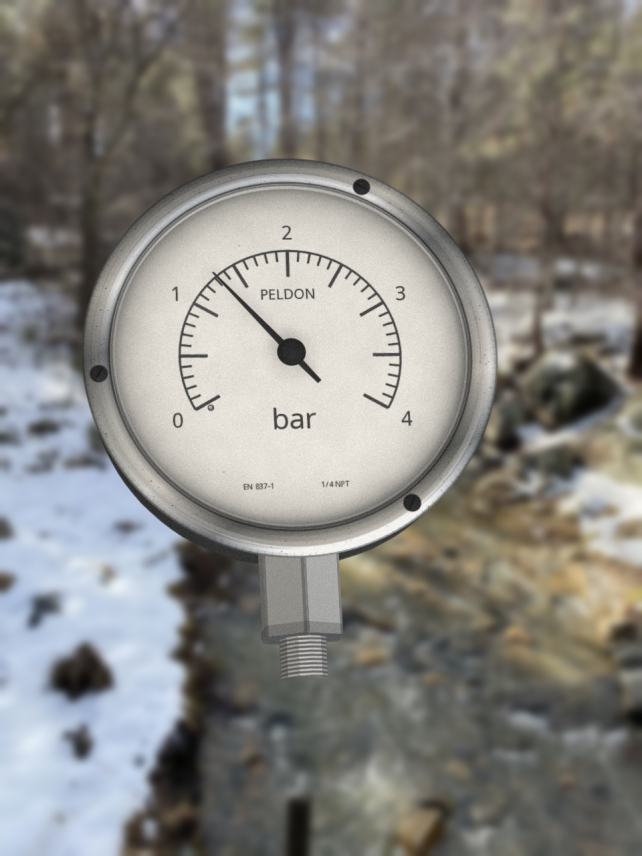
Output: 1.3 bar
